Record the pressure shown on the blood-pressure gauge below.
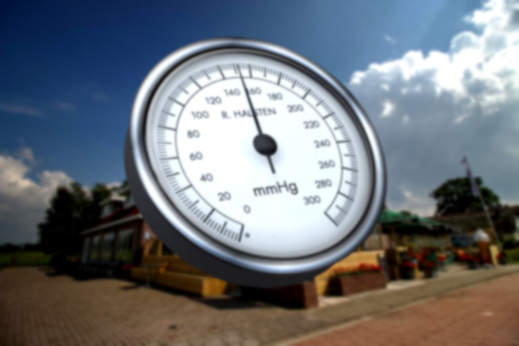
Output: 150 mmHg
